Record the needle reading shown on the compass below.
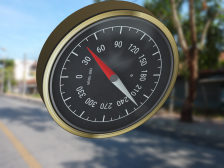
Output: 45 °
